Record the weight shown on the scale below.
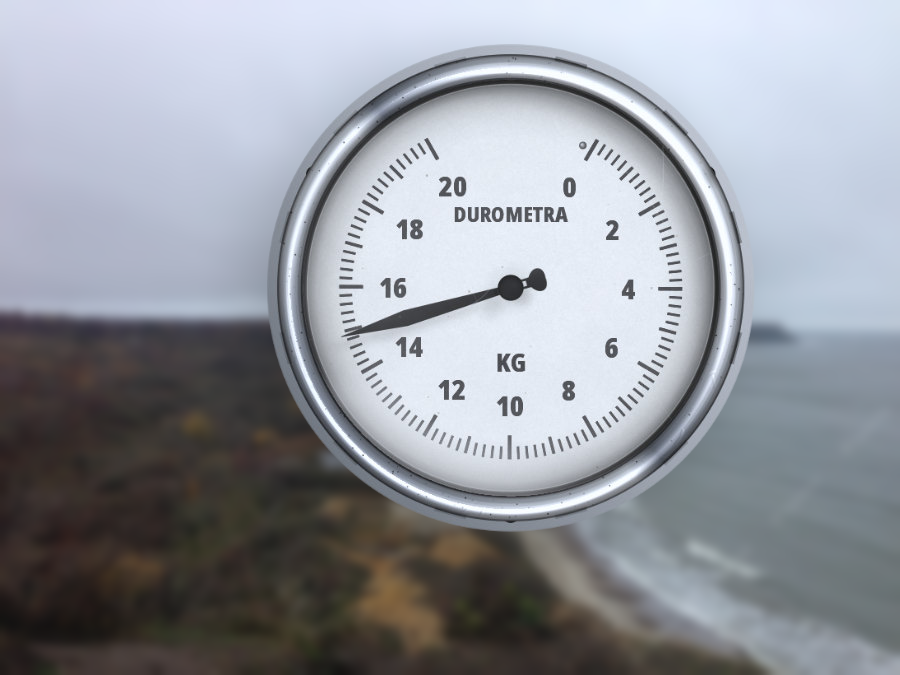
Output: 14.9 kg
